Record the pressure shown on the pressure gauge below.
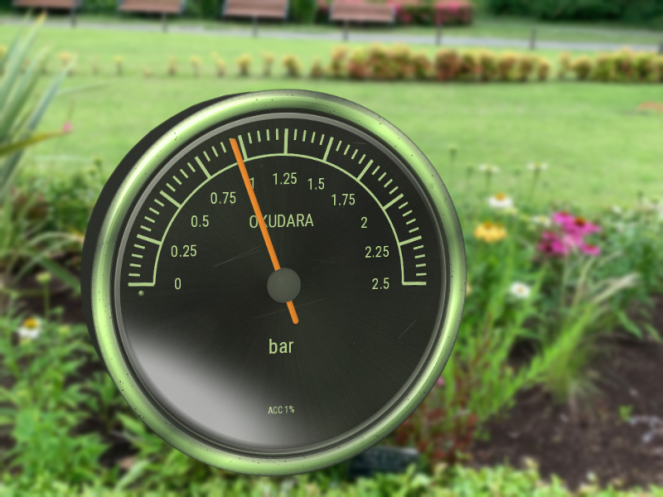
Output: 0.95 bar
